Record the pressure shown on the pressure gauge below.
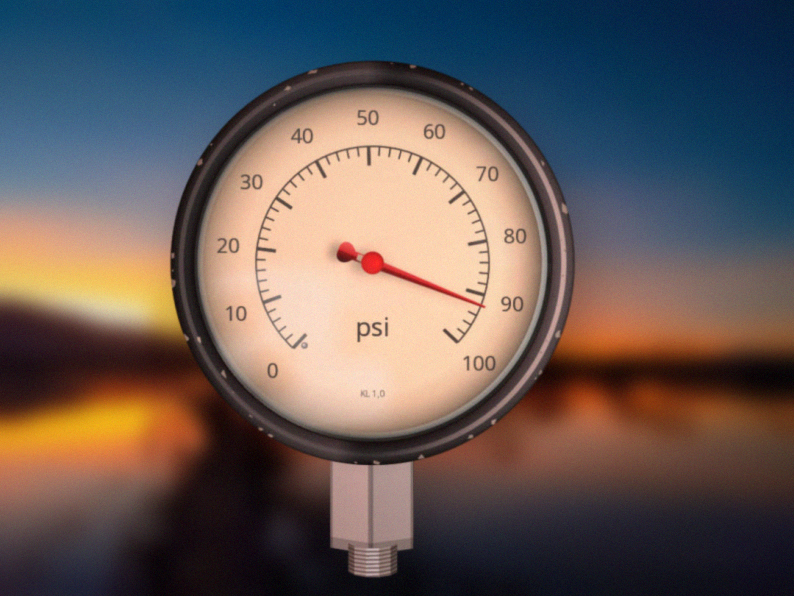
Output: 92 psi
